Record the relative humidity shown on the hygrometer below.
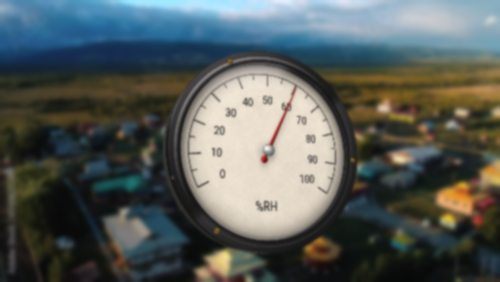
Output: 60 %
